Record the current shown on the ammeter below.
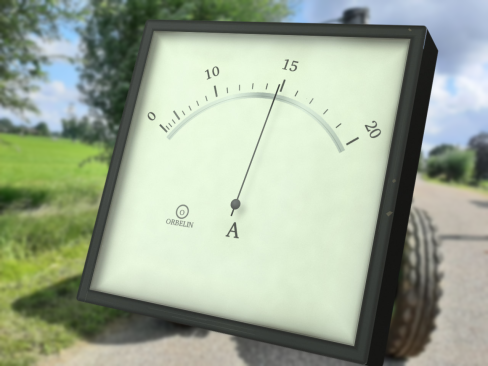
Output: 15 A
